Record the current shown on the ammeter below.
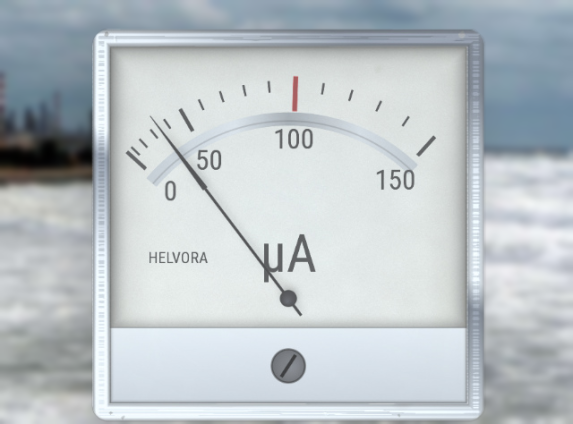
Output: 35 µA
